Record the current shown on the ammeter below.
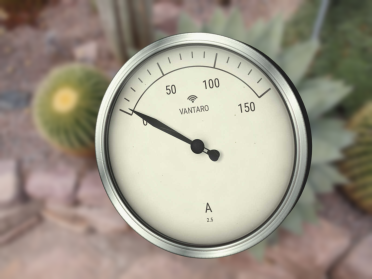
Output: 5 A
